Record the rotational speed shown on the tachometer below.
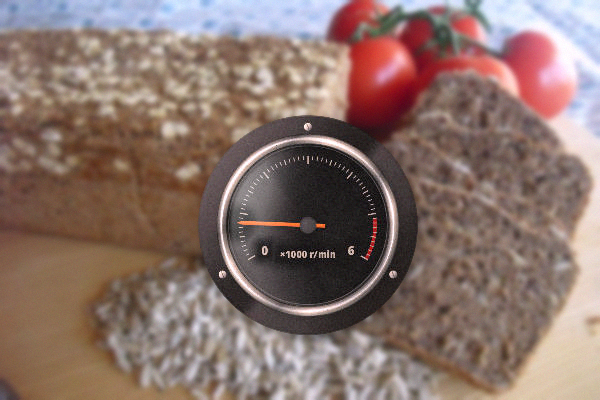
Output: 800 rpm
